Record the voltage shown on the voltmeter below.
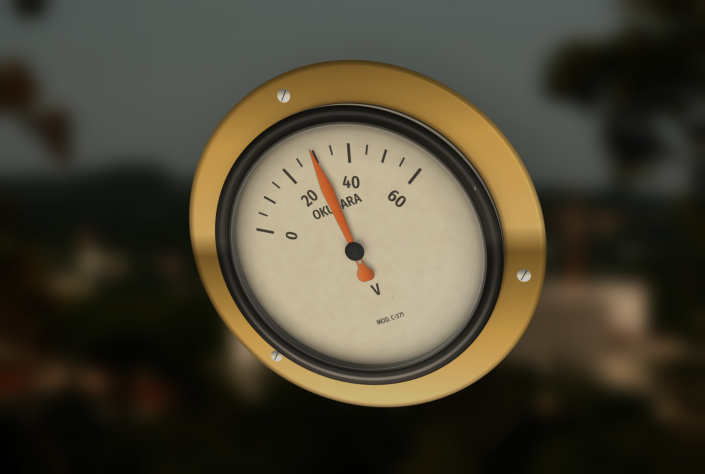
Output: 30 V
